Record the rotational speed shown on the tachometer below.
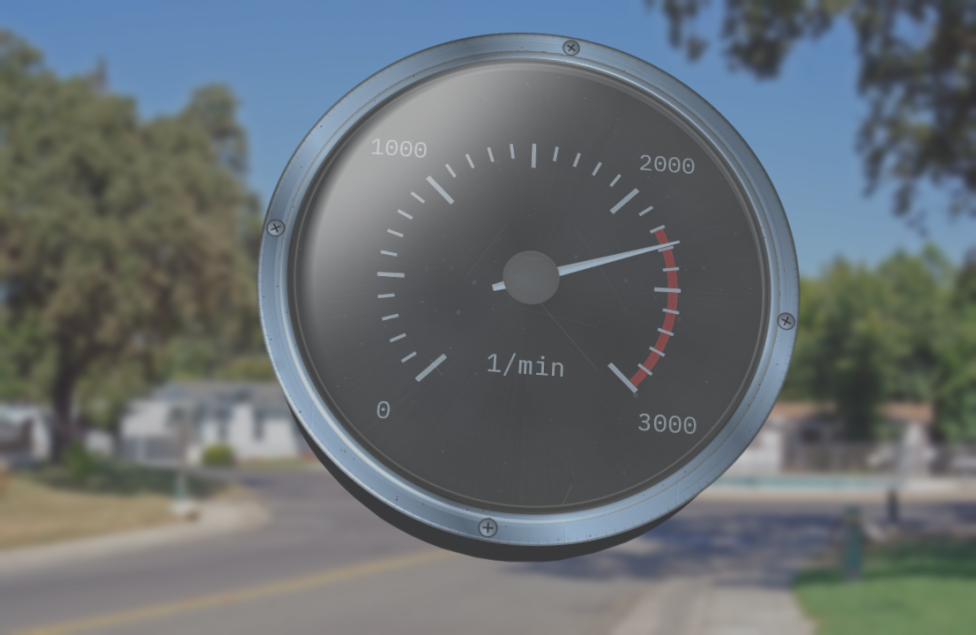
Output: 2300 rpm
